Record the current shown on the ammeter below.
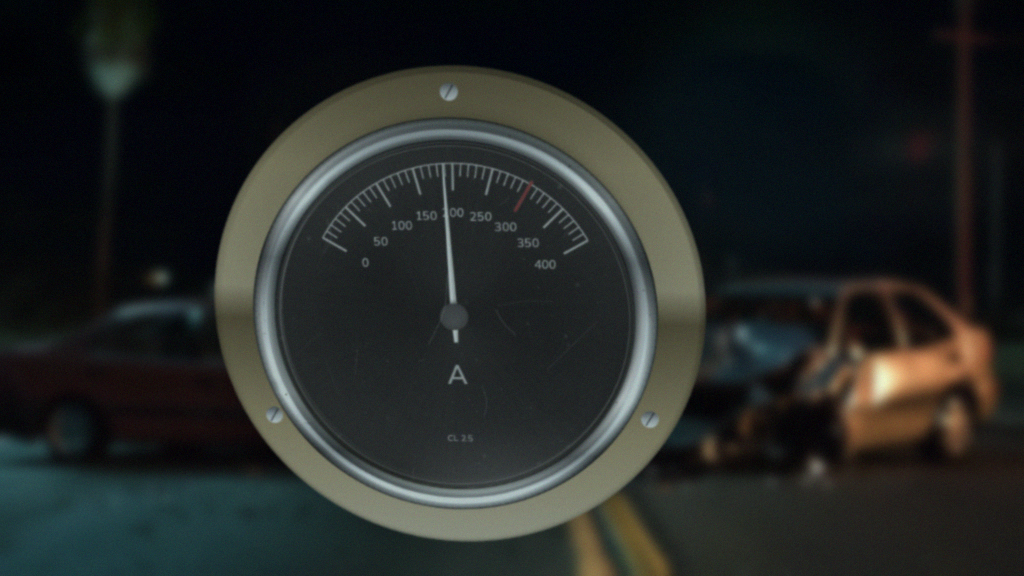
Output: 190 A
